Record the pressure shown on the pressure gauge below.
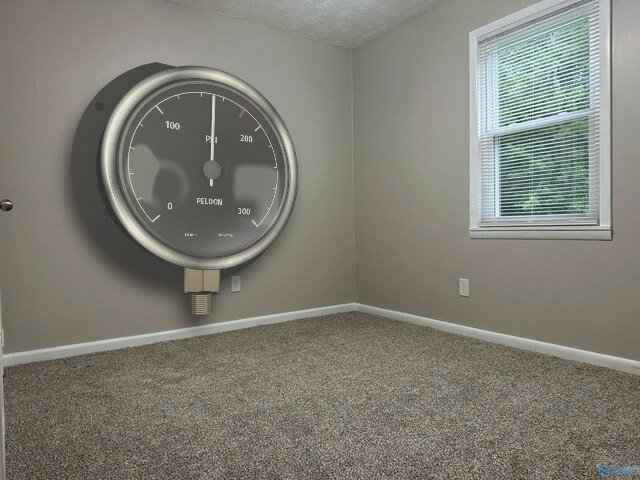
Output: 150 psi
